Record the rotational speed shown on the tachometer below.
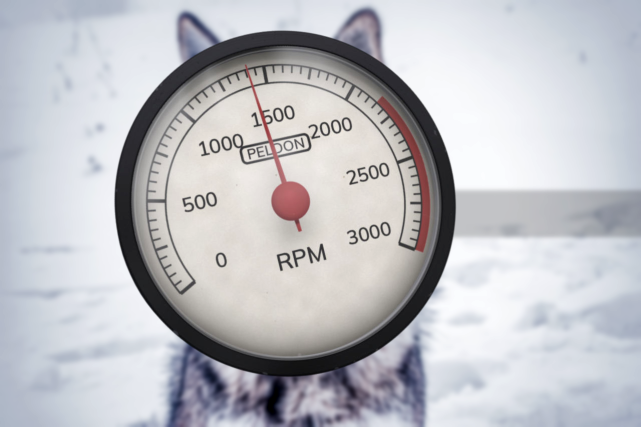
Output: 1400 rpm
